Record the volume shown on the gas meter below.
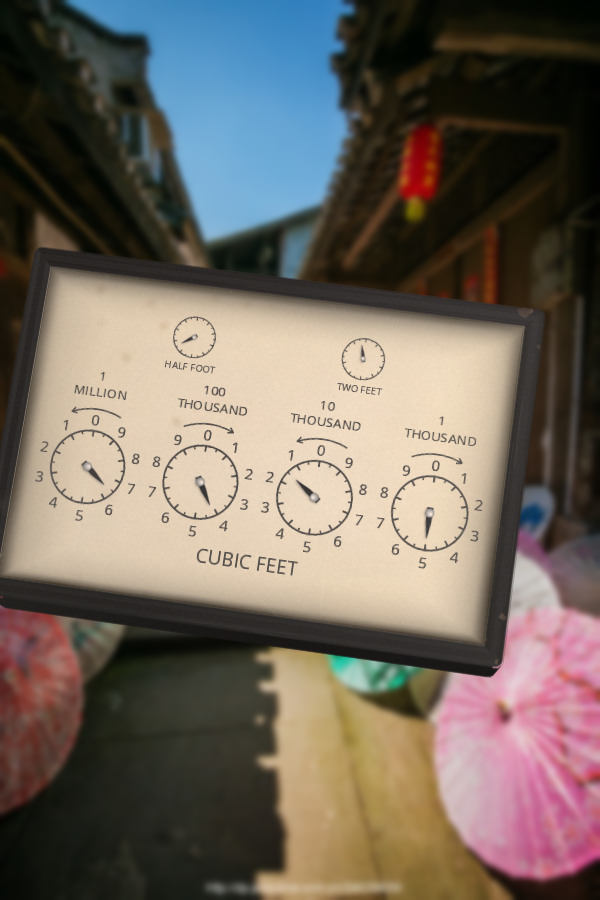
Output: 641500 ft³
